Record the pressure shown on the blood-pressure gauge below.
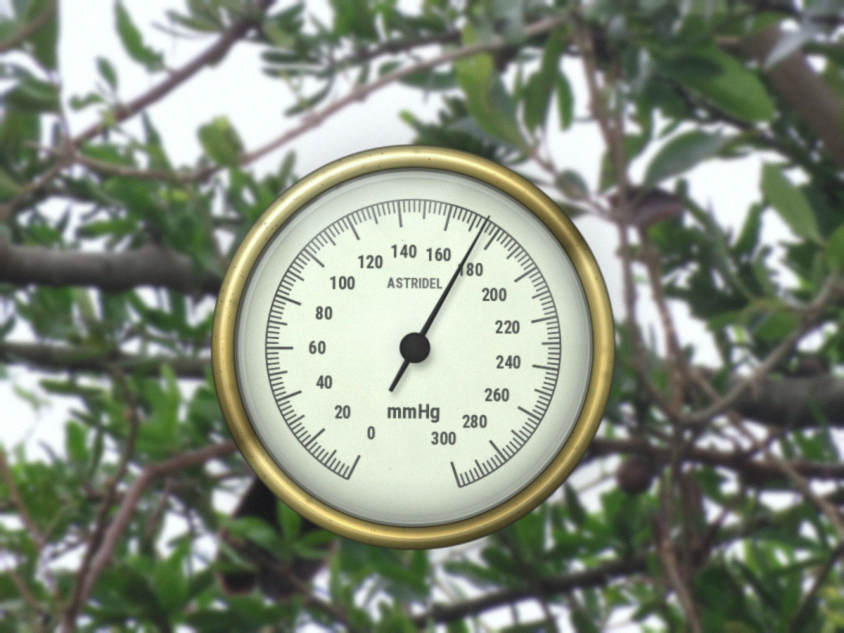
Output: 174 mmHg
